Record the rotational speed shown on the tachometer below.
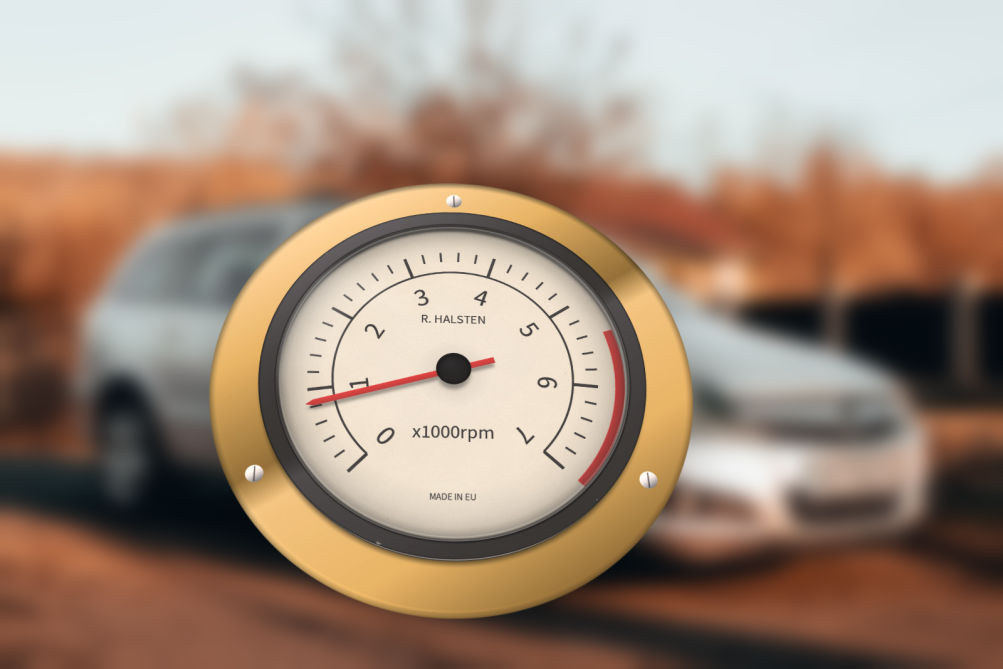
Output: 800 rpm
